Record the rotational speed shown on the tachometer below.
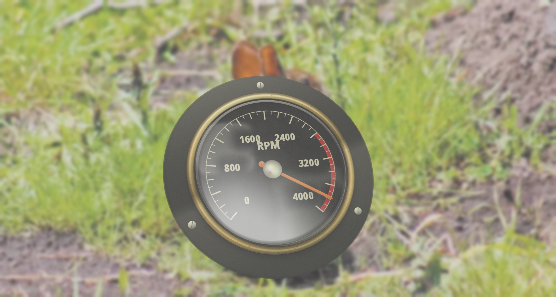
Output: 3800 rpm
